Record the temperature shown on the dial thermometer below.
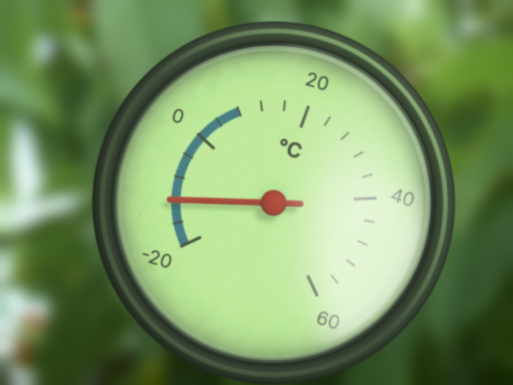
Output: -12 °C
